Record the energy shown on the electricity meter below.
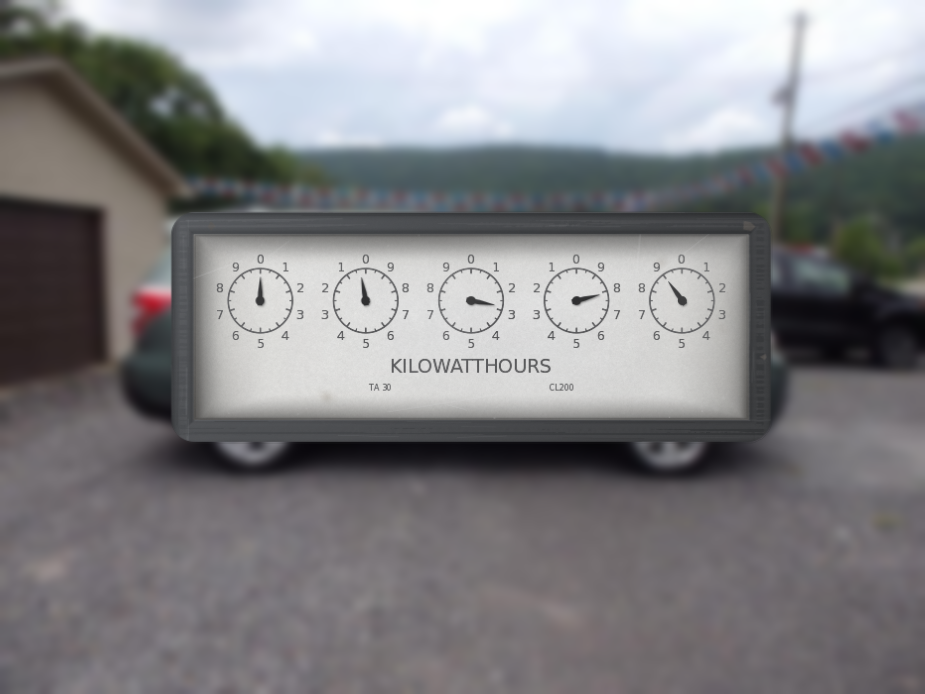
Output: 279 kWh
